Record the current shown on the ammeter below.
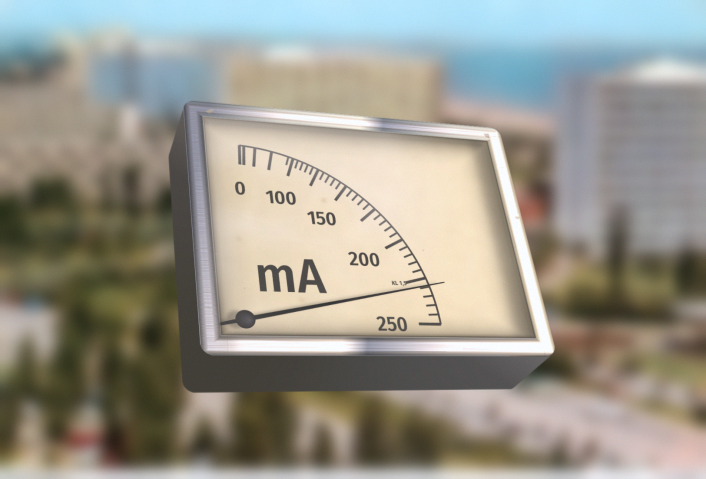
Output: 230 mA
